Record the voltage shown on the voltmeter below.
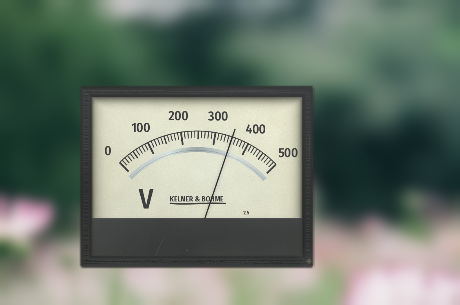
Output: 350 V
